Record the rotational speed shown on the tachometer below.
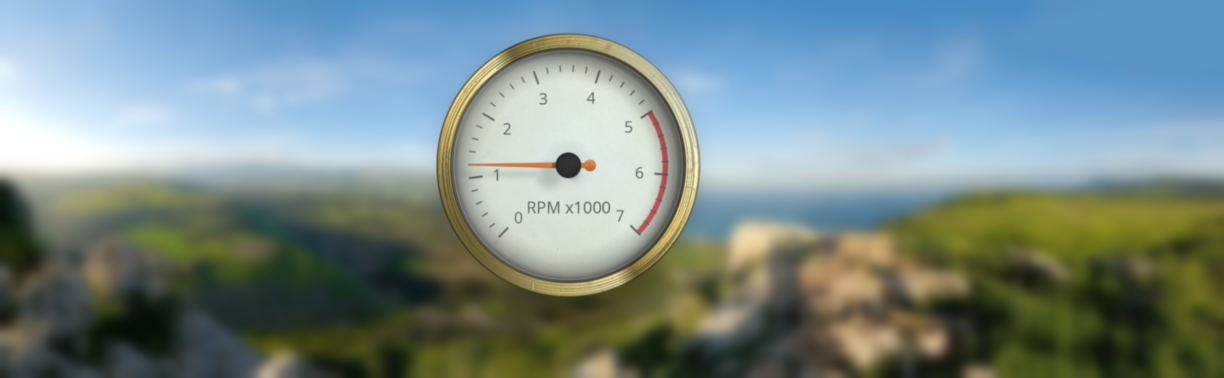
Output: 1200 rpm
